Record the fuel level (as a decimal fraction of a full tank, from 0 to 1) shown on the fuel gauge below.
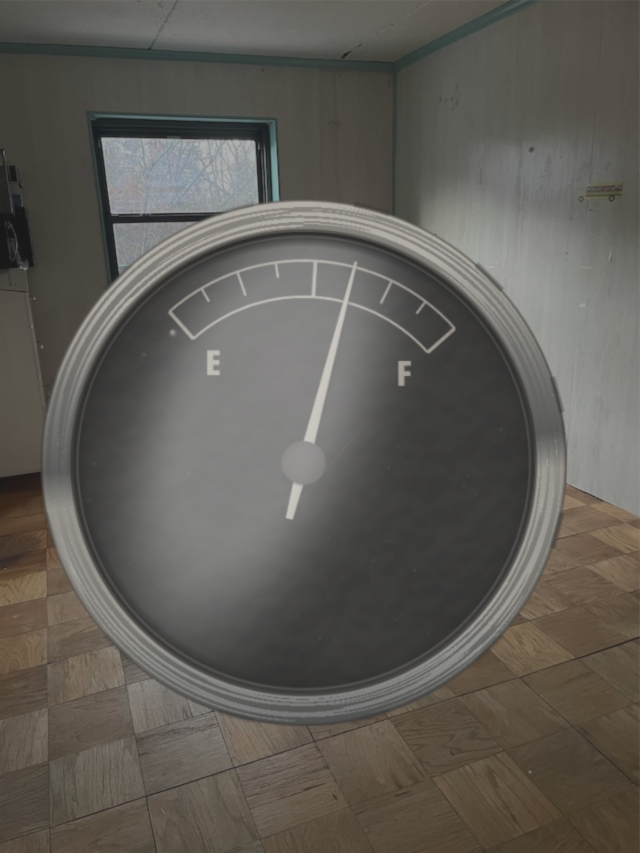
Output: 0.625
